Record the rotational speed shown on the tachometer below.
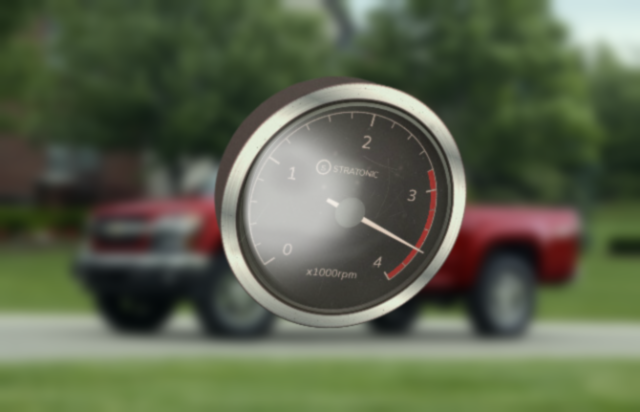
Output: 3600 rpm
